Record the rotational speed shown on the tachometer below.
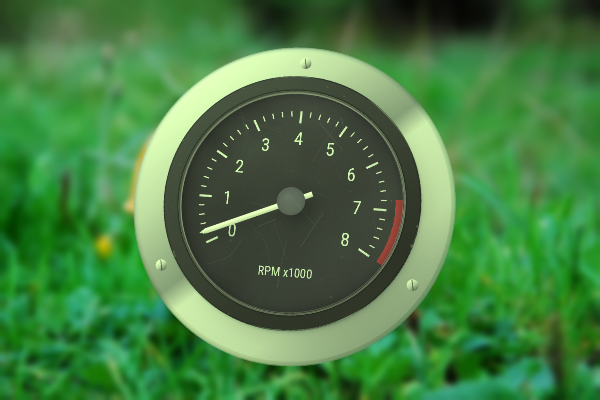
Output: 200 rpm
